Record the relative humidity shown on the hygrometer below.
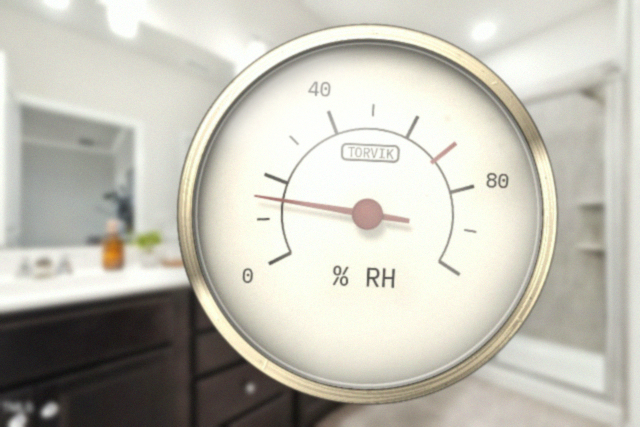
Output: 15 %
